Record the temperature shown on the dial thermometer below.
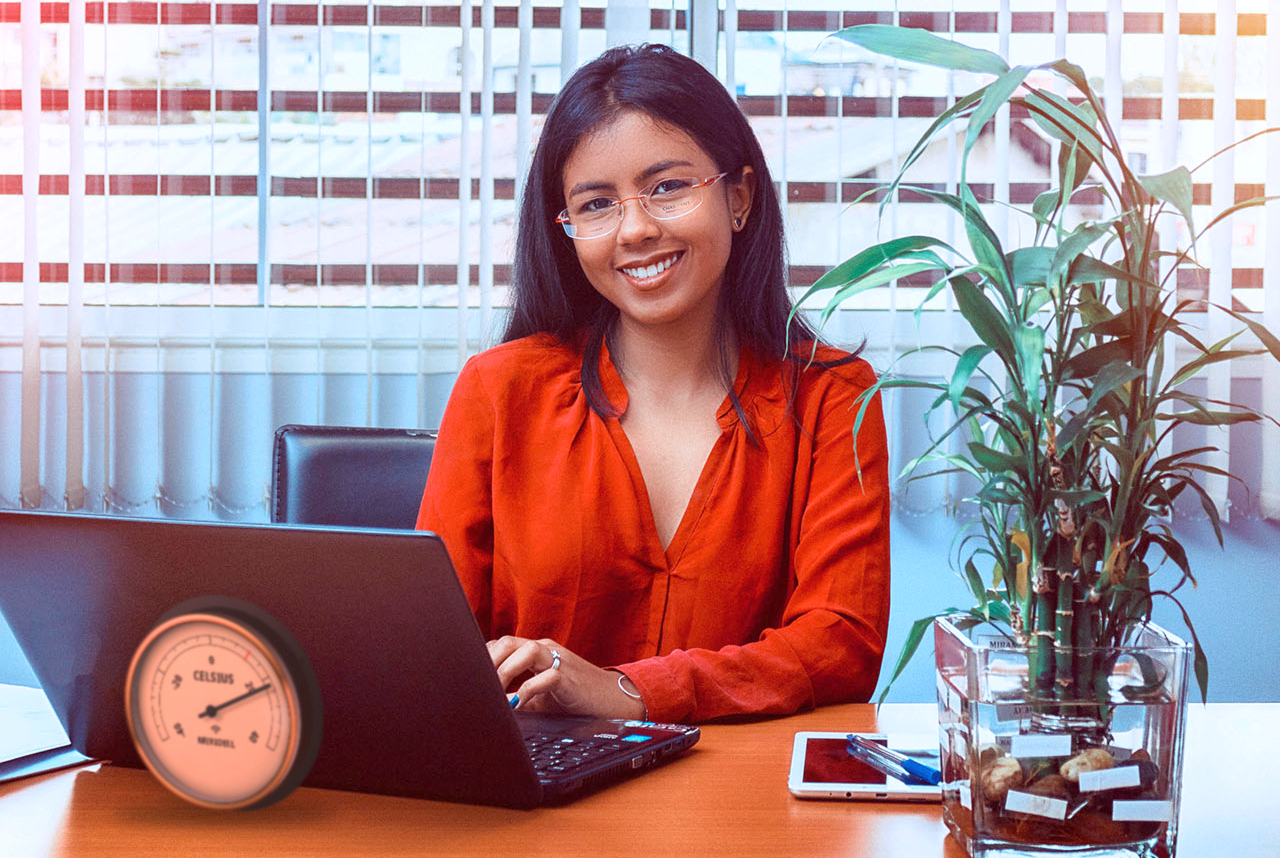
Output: 22 °C
